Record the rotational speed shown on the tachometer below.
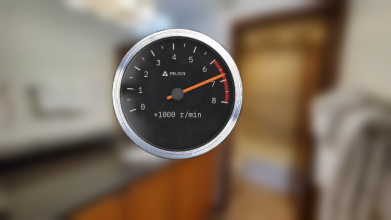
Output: 6750 rpm
